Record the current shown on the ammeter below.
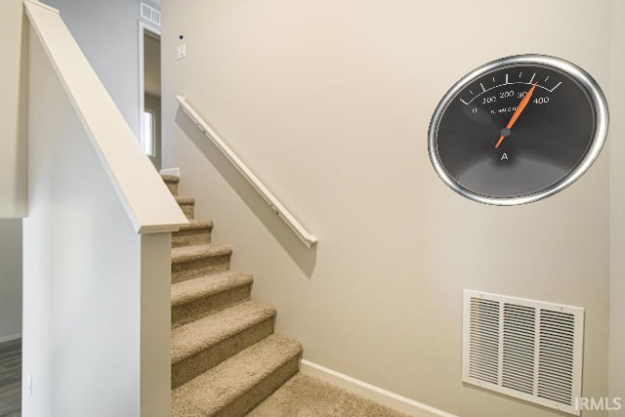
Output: 325 A
